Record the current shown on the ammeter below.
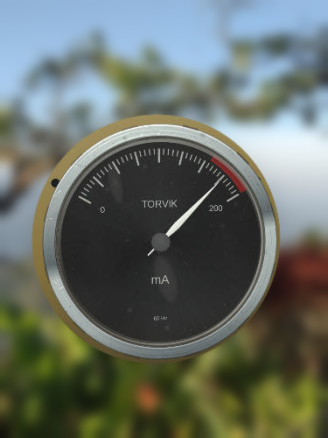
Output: 175 mA
